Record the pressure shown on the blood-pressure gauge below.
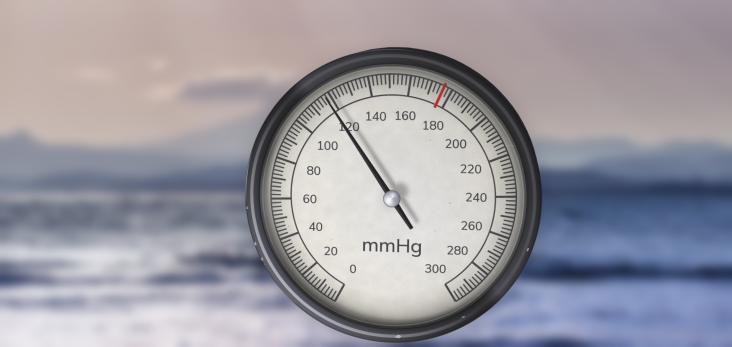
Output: 118 mmHg
